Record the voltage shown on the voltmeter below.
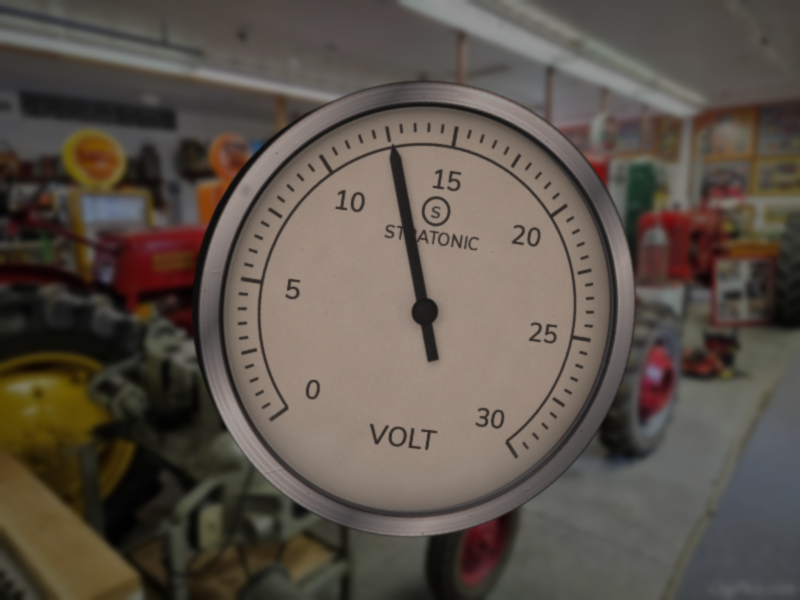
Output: 12.5 V
